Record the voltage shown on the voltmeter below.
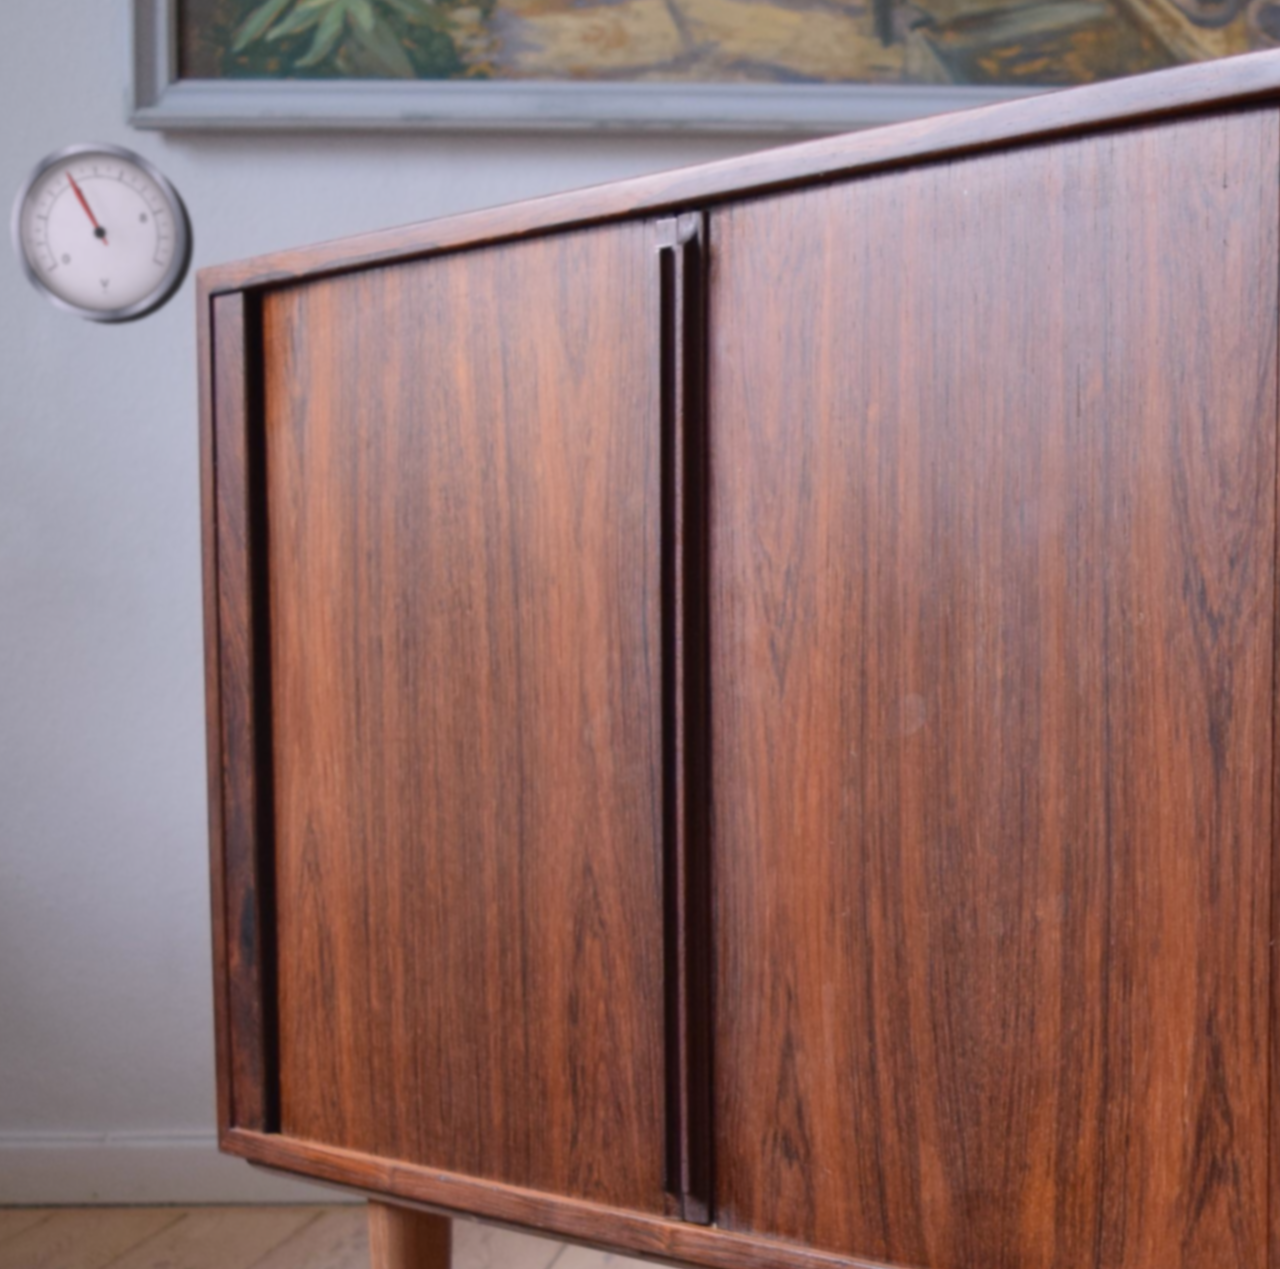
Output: 4 V
